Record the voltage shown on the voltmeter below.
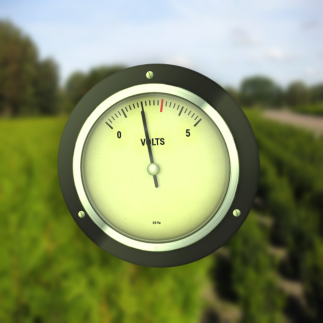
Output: 2 V
